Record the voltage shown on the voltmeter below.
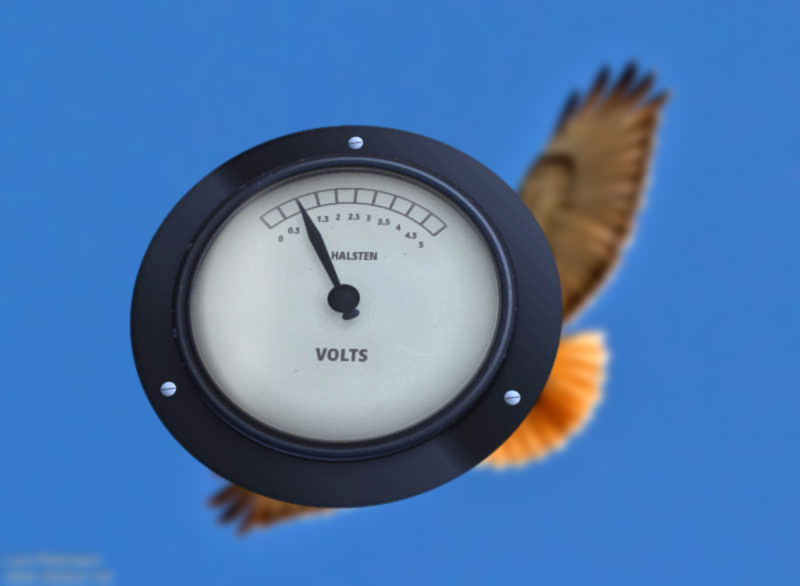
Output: 1 V
